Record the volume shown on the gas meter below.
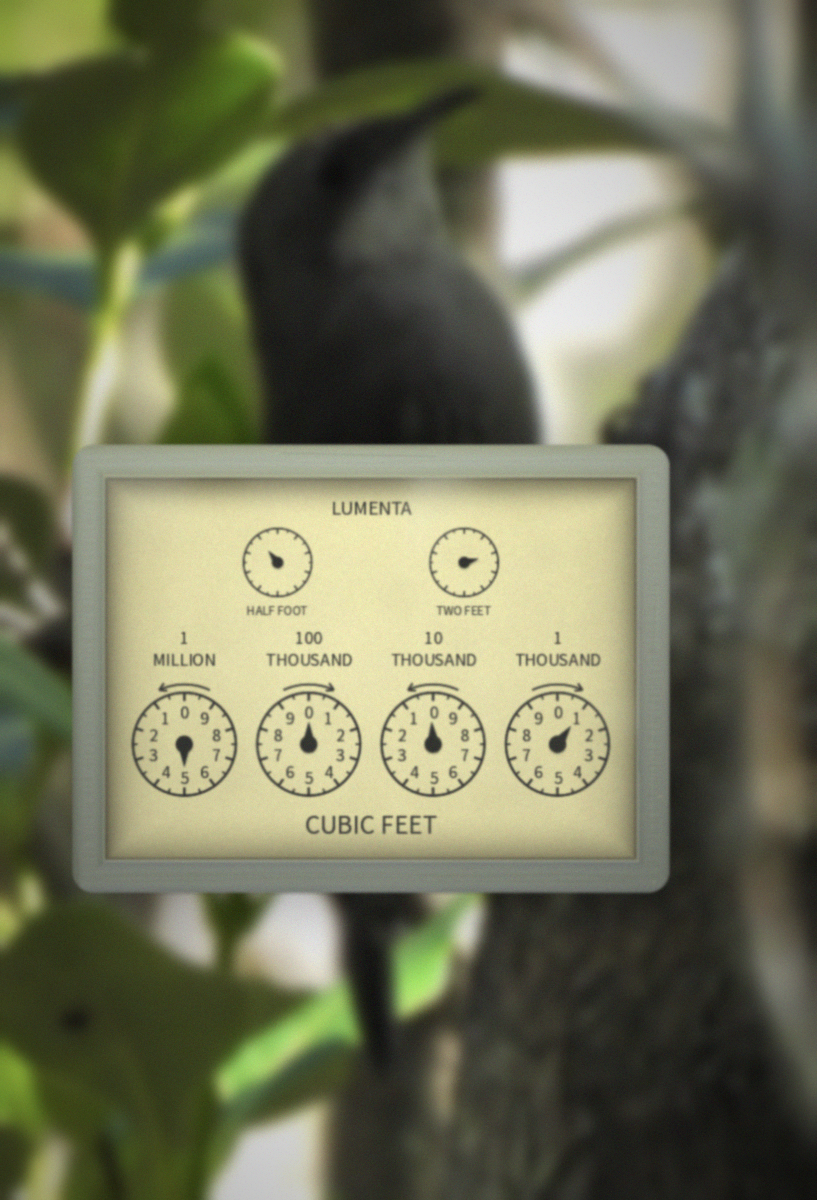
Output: 500100 ft³
